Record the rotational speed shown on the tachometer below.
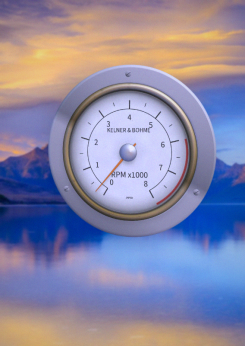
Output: 250 rpm
